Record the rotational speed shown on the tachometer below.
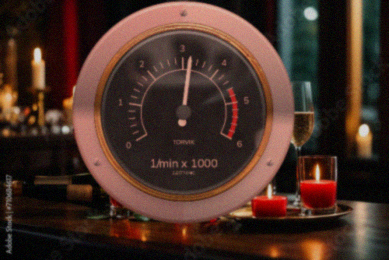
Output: 3200 rpm
